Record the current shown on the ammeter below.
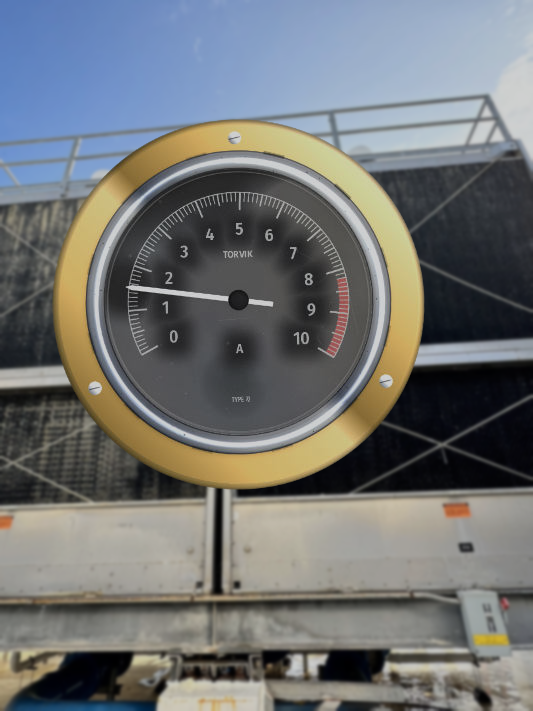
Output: 1.5 A
